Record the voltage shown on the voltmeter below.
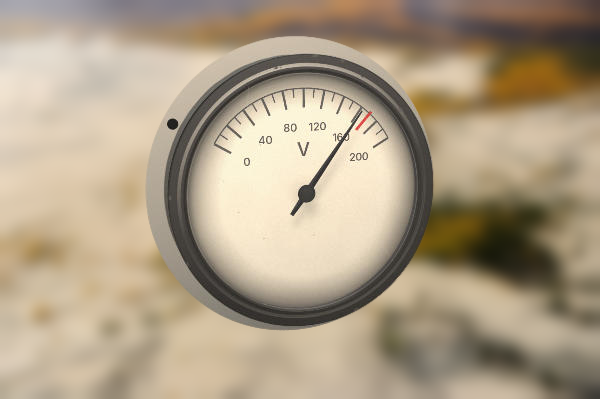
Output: 160 V
